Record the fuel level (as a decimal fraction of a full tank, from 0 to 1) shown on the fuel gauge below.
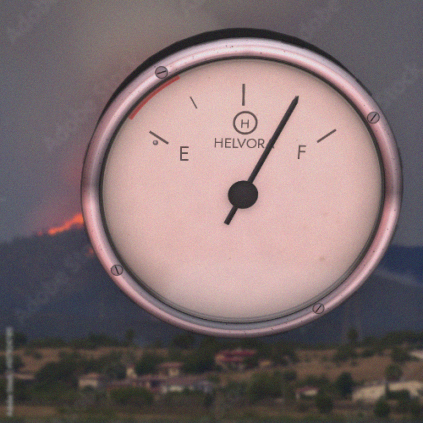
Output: 0.75
